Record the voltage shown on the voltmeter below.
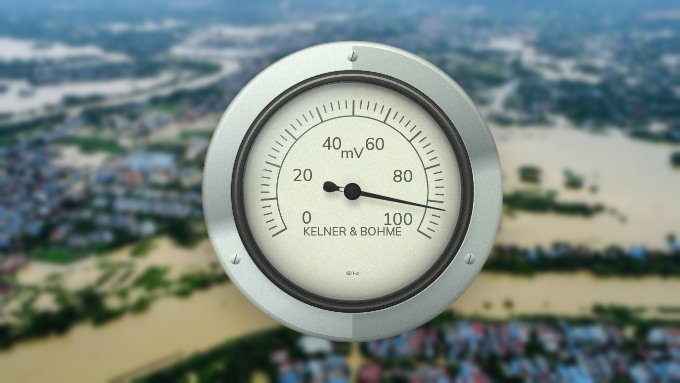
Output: 92 mV
